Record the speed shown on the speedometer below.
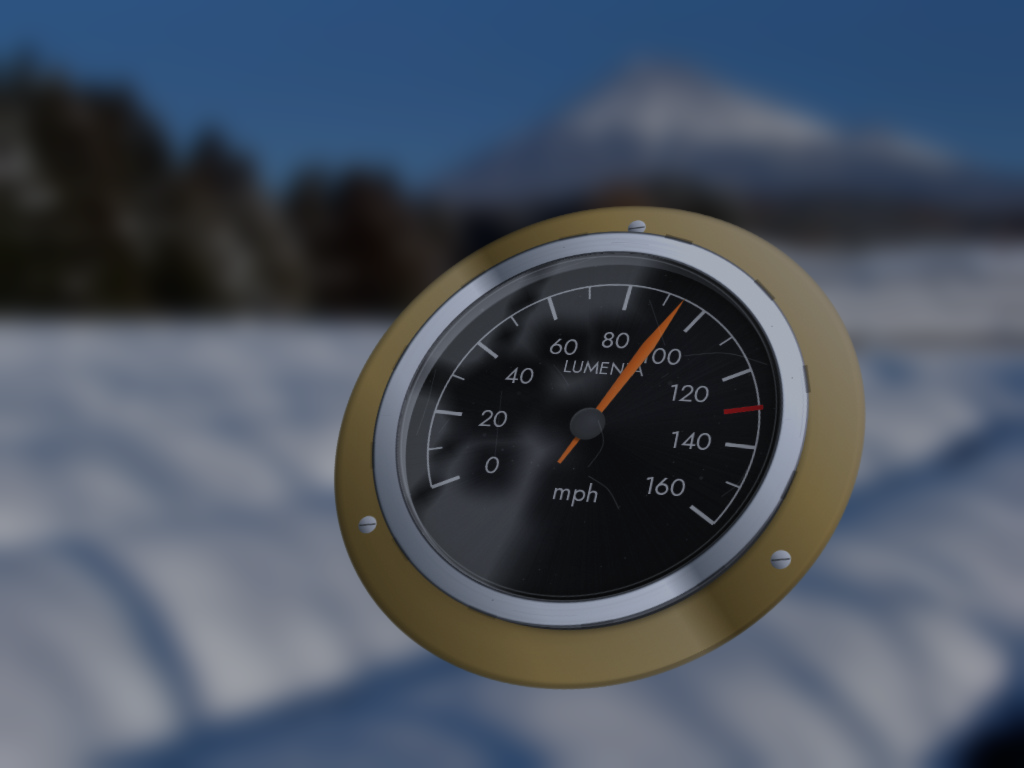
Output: 95 mph
